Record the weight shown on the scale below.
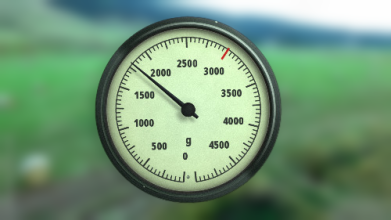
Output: 1800 g
